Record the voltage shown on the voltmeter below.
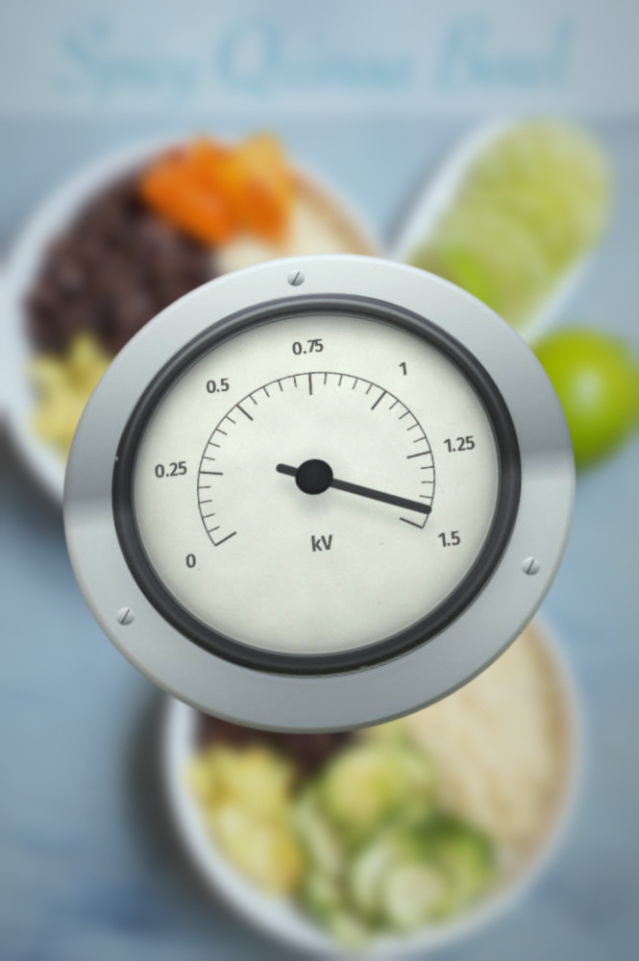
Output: 1.45 kV
